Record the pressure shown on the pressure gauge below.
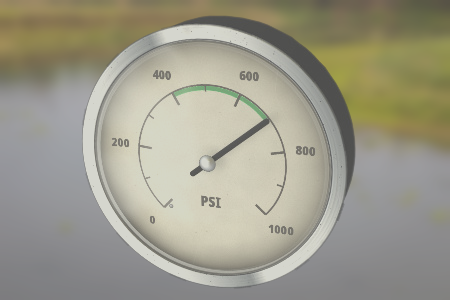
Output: 700 psi
